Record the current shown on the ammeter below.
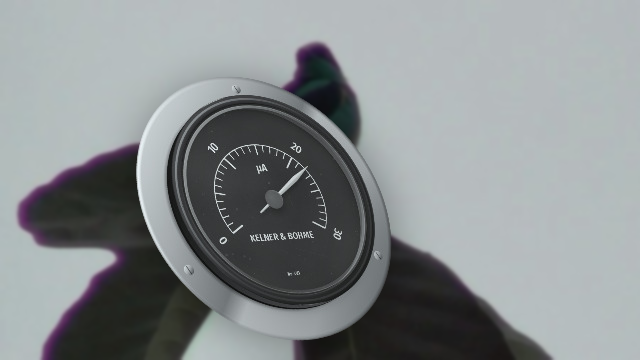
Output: 22 µA
